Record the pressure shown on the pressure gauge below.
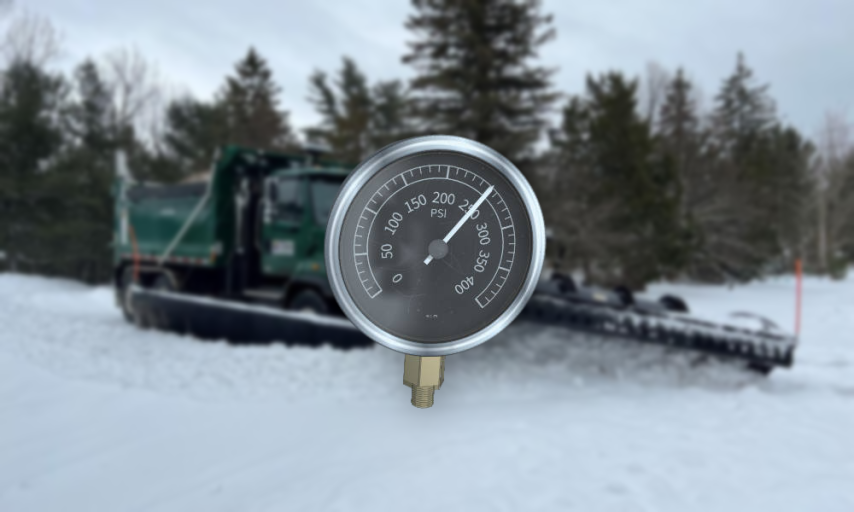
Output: 250 psi
